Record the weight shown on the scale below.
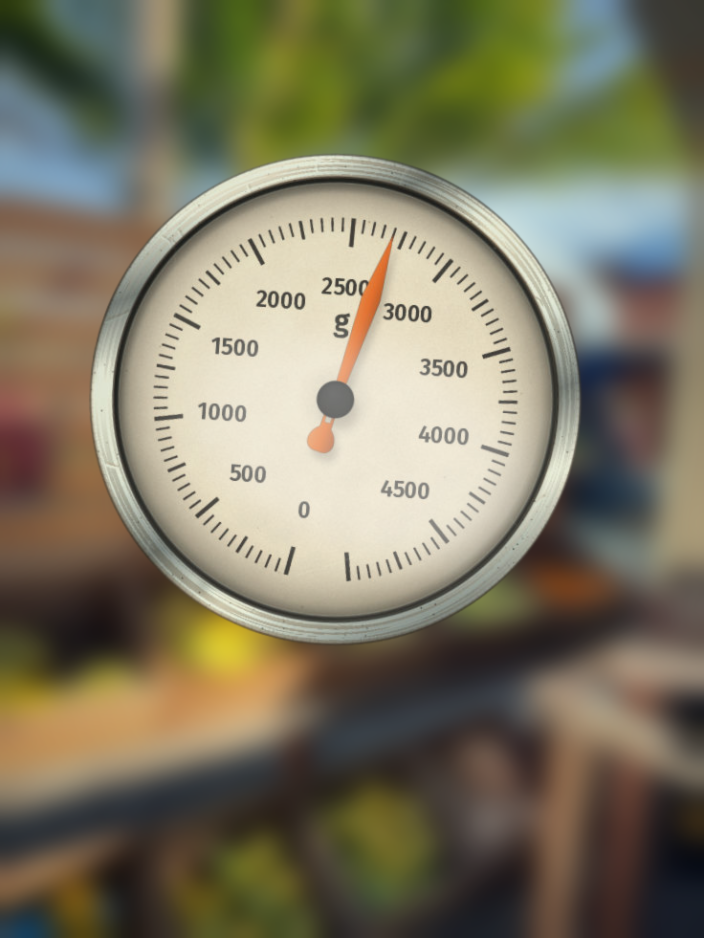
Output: 2700 g
